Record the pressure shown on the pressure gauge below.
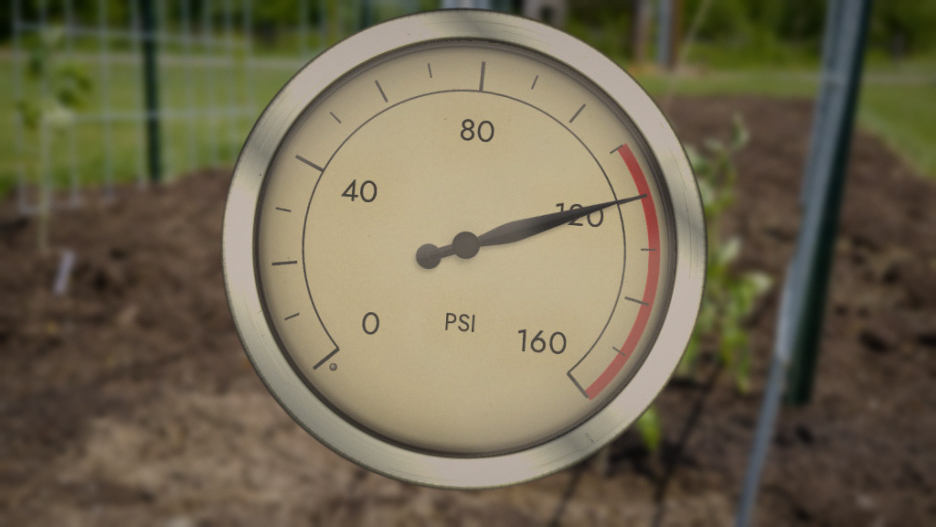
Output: 120 psi
